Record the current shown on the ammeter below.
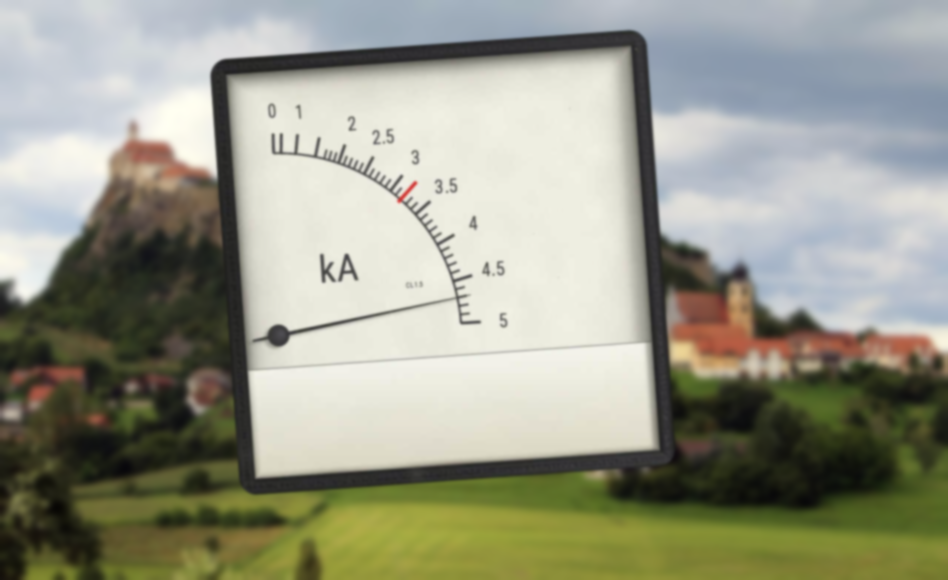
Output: 4.7 kA
